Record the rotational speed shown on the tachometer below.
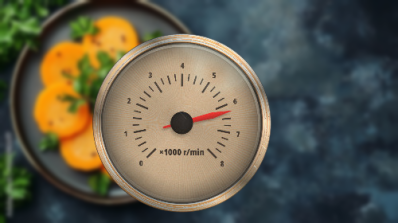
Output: 6250 rpm
